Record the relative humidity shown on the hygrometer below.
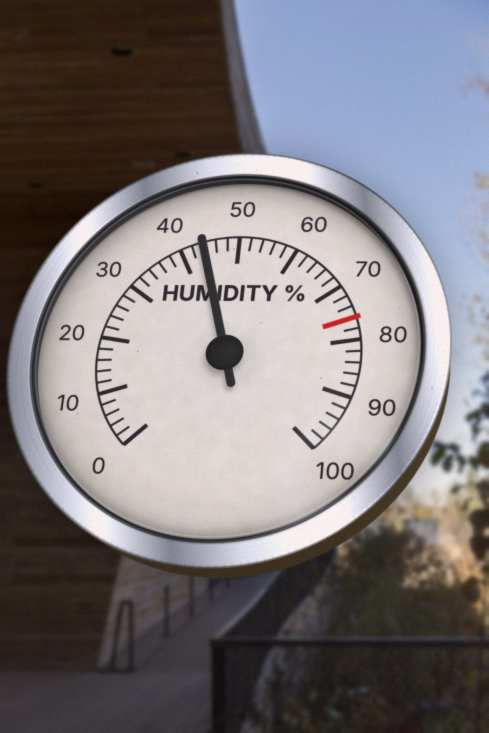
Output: 44 %
